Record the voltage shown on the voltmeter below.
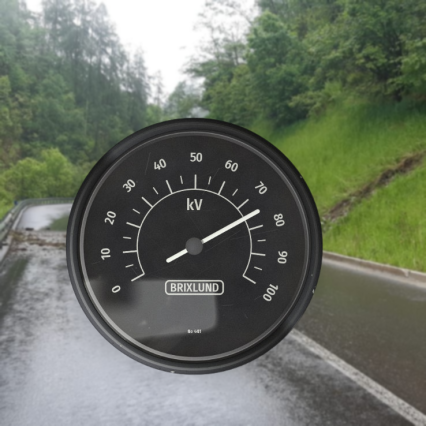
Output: 75 kV
